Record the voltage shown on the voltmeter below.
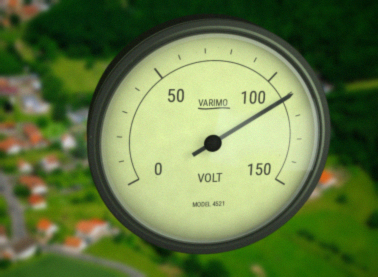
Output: 110 V
